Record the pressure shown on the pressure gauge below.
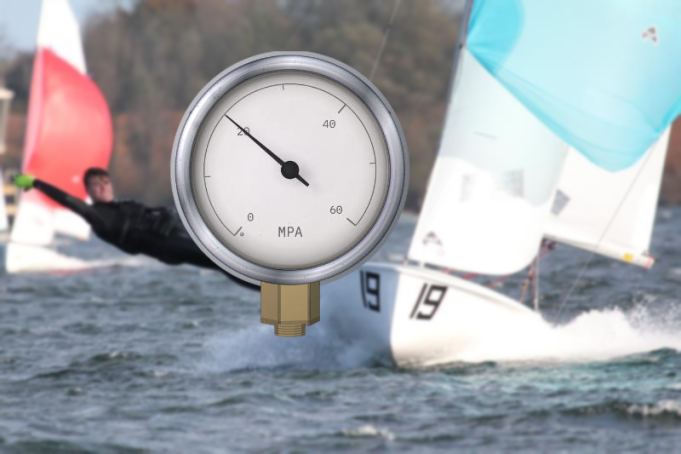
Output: 20 MPa
